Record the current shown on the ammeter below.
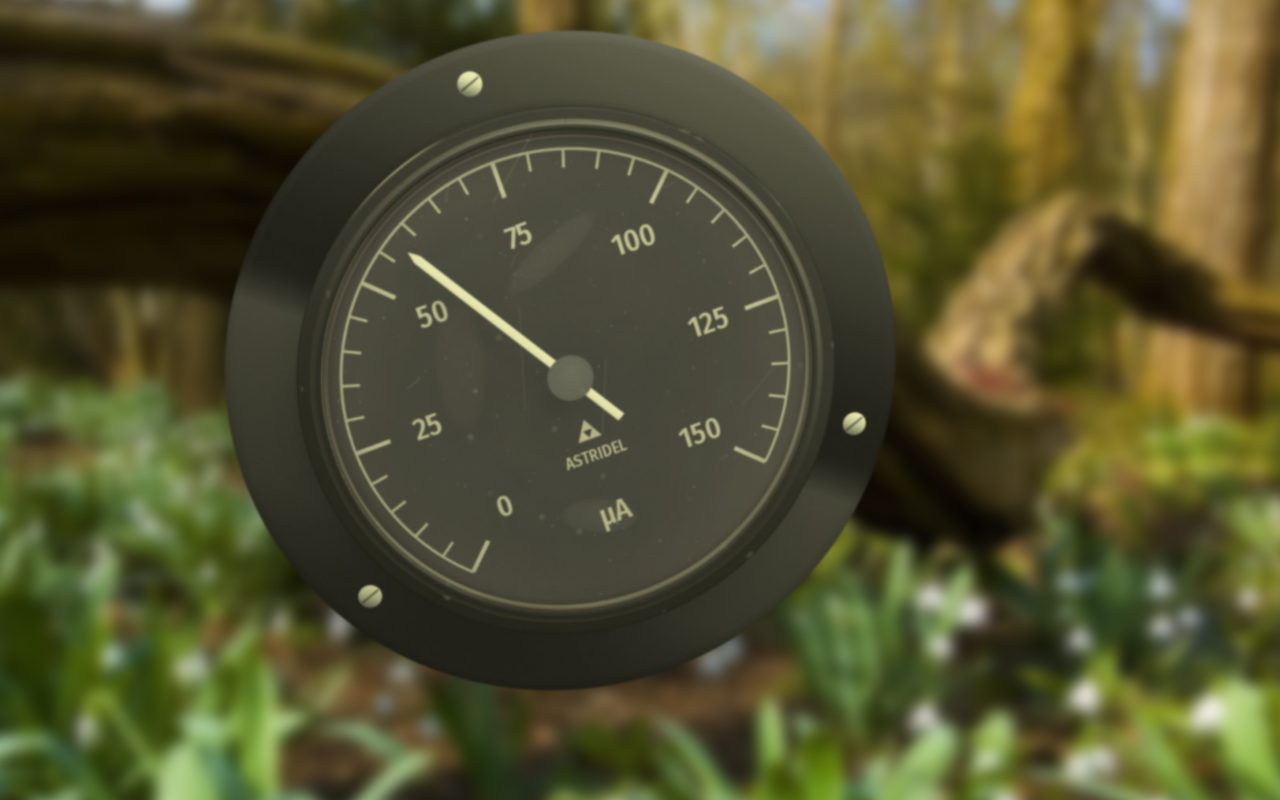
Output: 57.5 µA
